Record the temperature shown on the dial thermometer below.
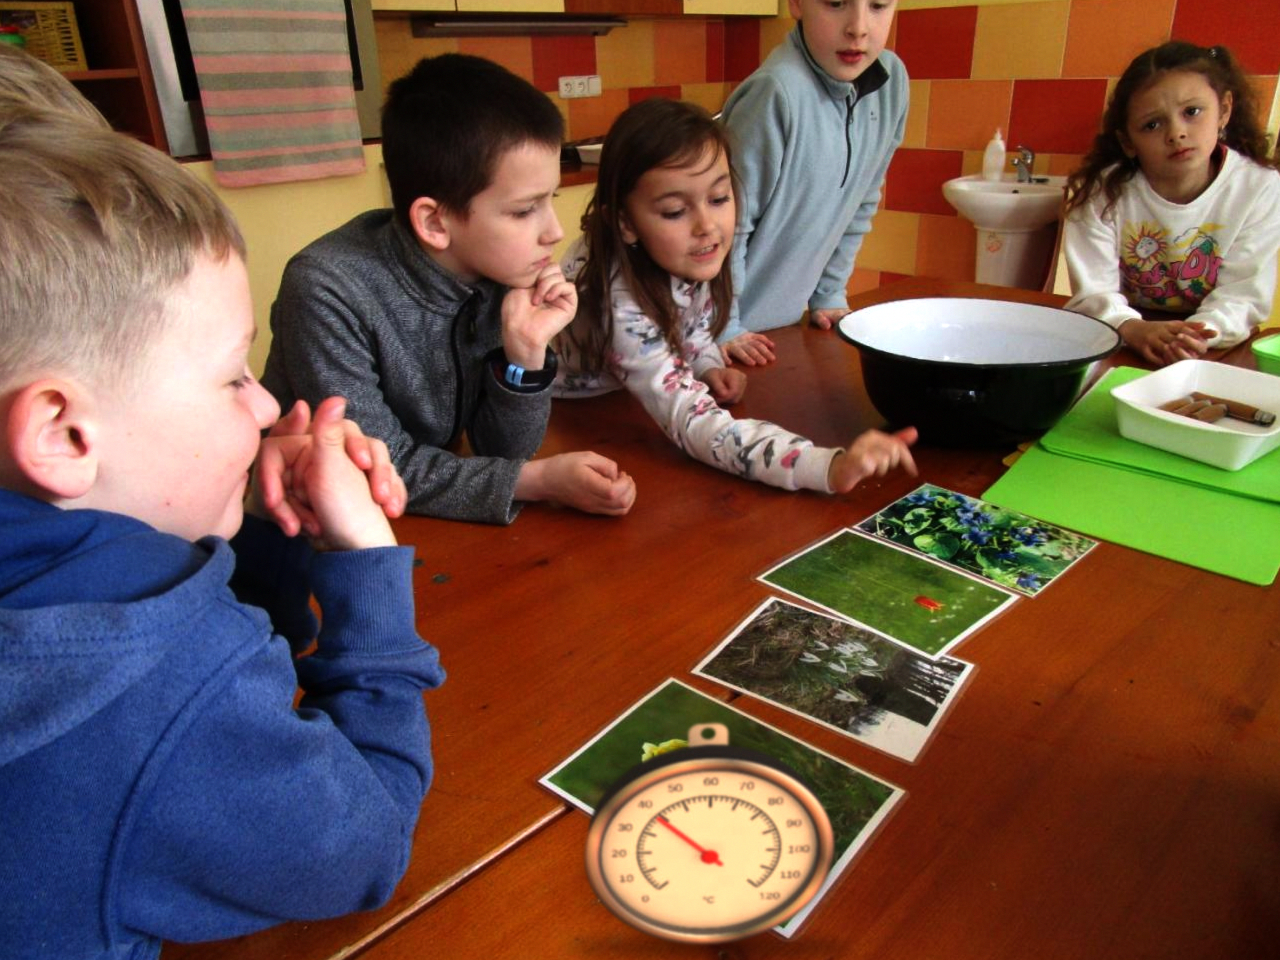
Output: 40 °C
